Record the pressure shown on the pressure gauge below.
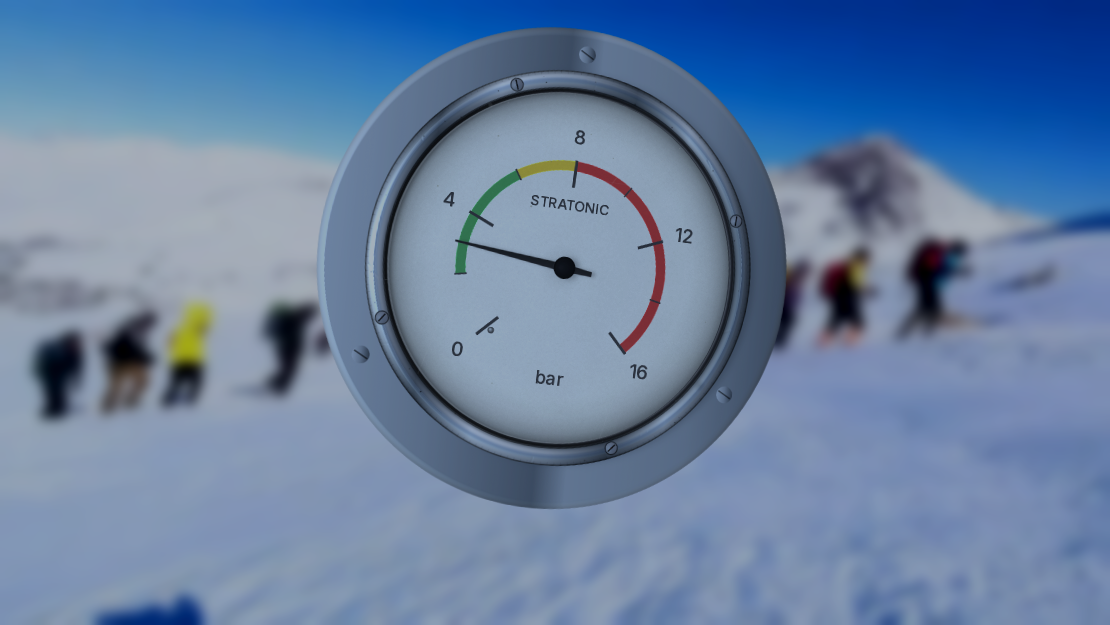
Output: 3 bar
